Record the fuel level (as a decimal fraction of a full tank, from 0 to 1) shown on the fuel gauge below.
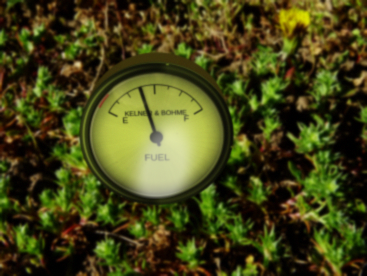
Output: 0.375
